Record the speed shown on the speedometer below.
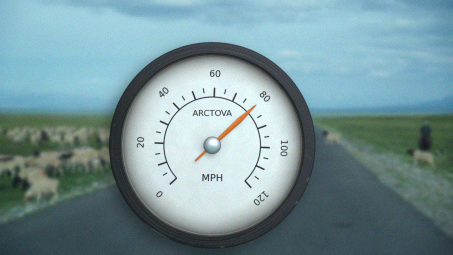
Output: 80 mph
